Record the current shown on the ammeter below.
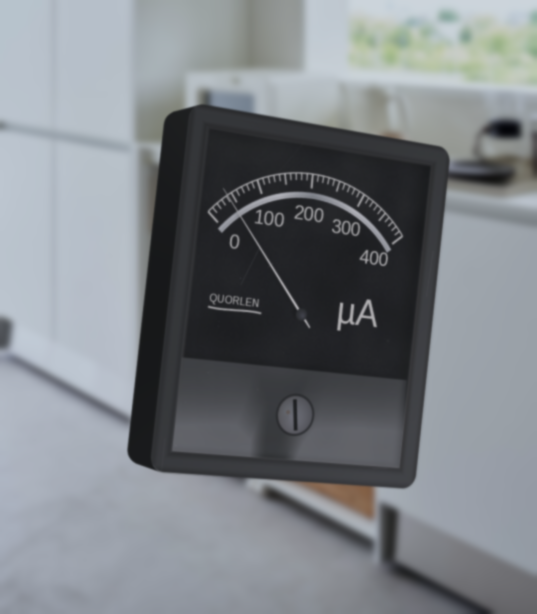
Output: 40 µA
